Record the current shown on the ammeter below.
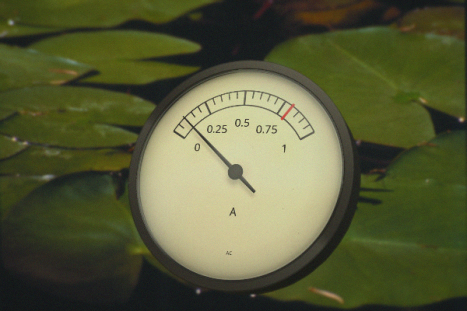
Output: 0.1 A
